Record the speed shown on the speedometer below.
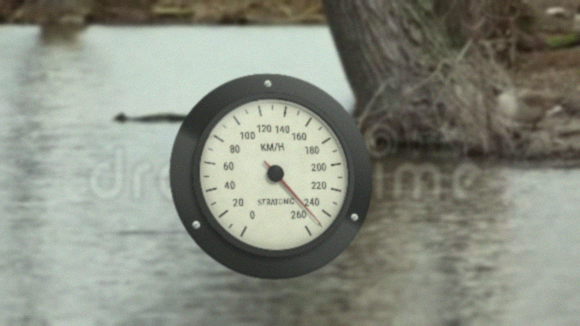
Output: 250 km/h
